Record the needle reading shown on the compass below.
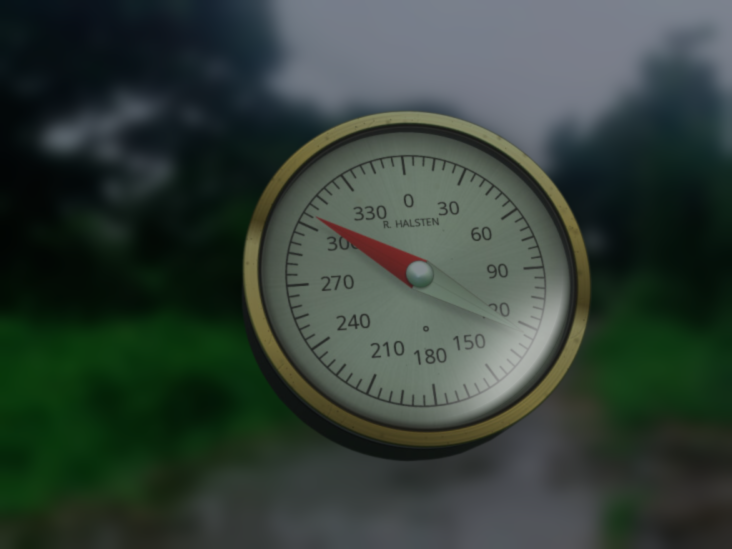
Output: 305 °
